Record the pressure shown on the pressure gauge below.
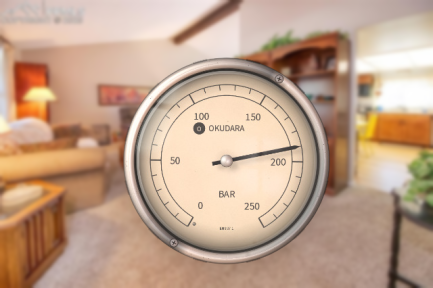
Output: 190 bar
